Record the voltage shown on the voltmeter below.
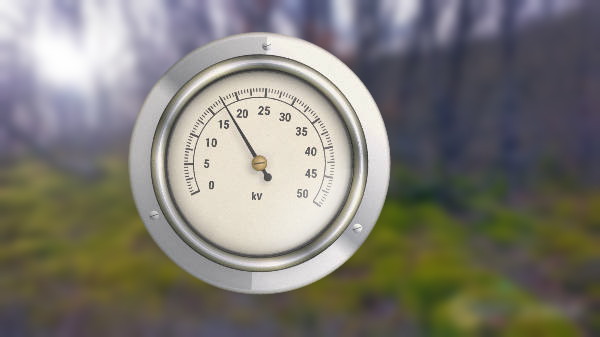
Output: 17.5 kV
